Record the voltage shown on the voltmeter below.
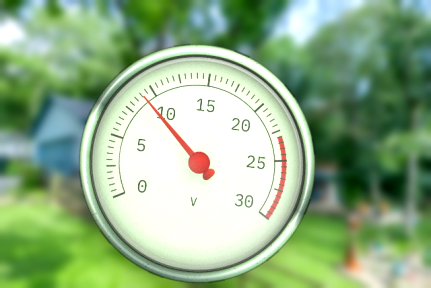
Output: 9 V
